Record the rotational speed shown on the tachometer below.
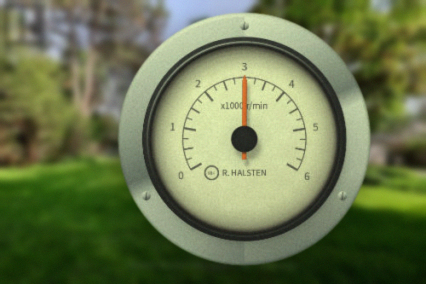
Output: 3000 rpm
